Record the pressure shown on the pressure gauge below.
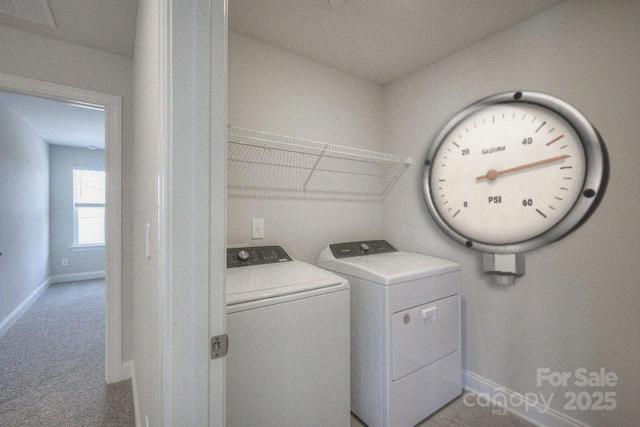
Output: 48 psi
